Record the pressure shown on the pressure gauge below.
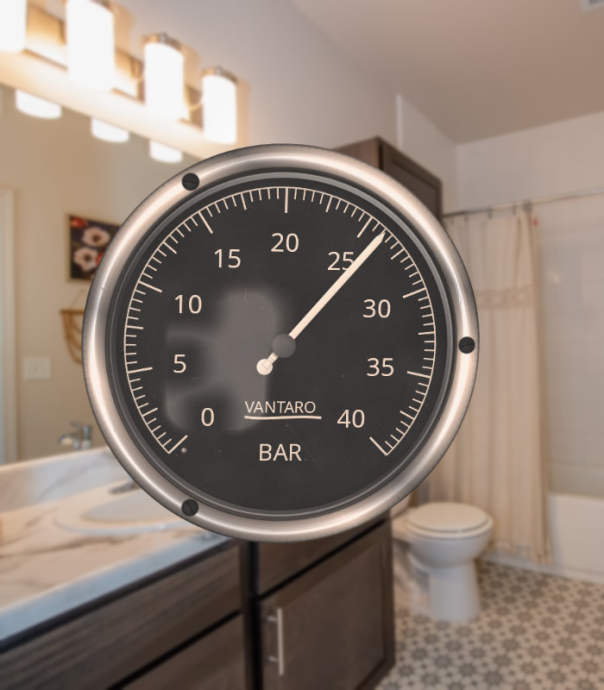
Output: 26 bar
